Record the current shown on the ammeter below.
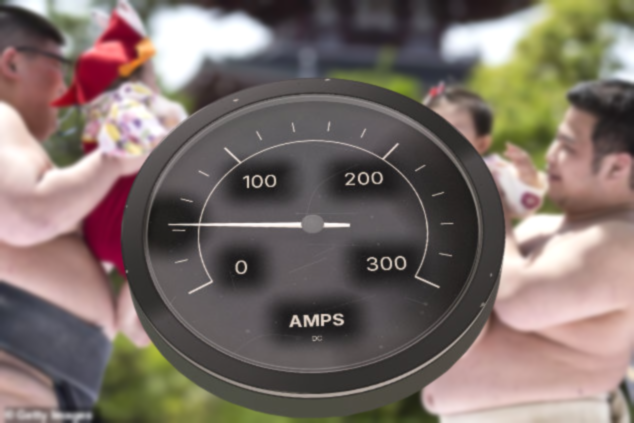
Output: 40 A
